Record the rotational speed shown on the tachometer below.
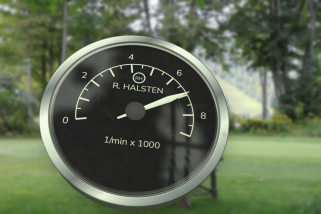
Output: 7000 rpm
